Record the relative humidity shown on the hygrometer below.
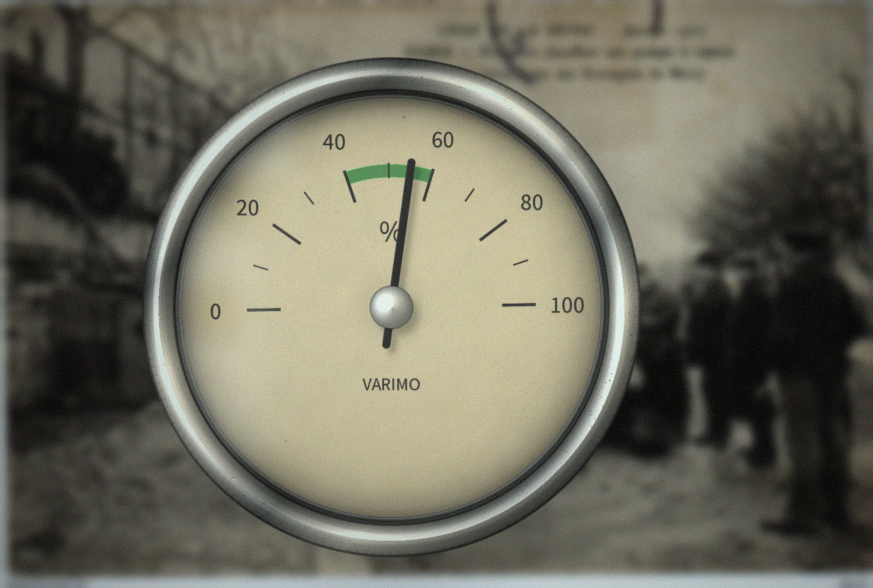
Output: 55 %
